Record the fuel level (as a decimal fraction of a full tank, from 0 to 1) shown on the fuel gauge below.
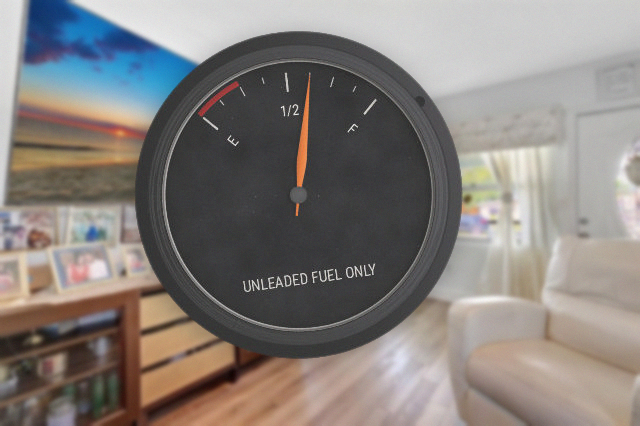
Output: 0.625
